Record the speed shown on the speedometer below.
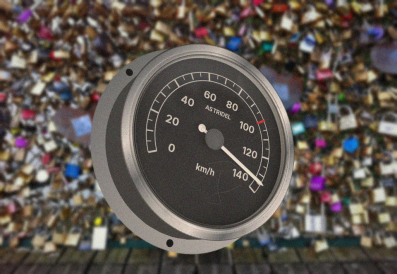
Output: 135 km/h
